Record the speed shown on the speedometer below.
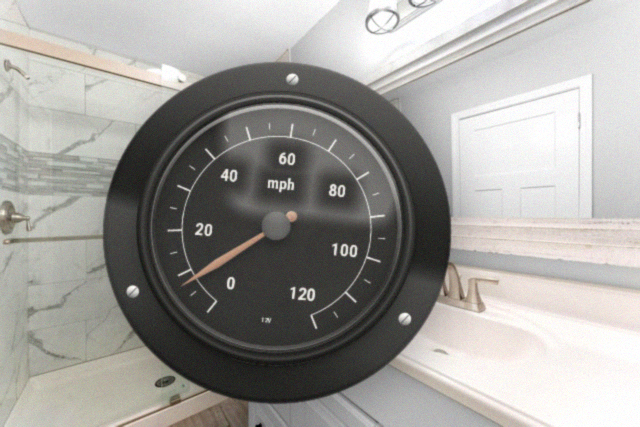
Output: 7.5 mph
